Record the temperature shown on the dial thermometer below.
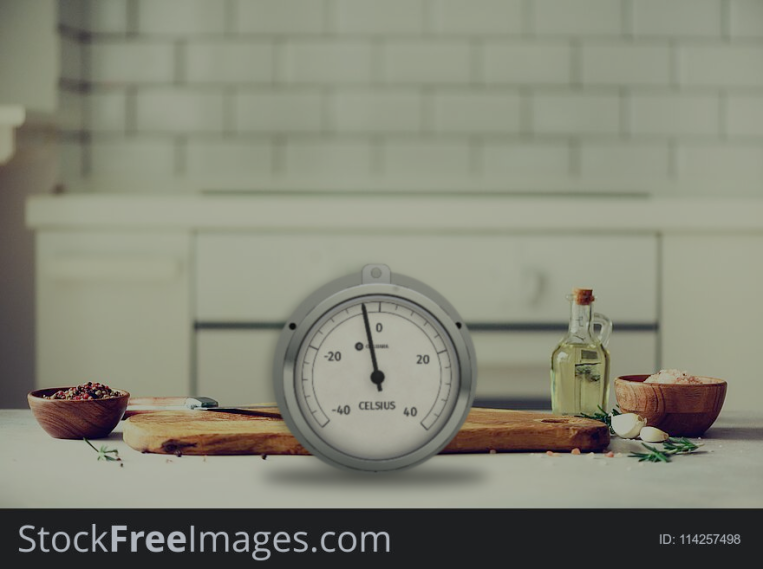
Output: -4 °C
